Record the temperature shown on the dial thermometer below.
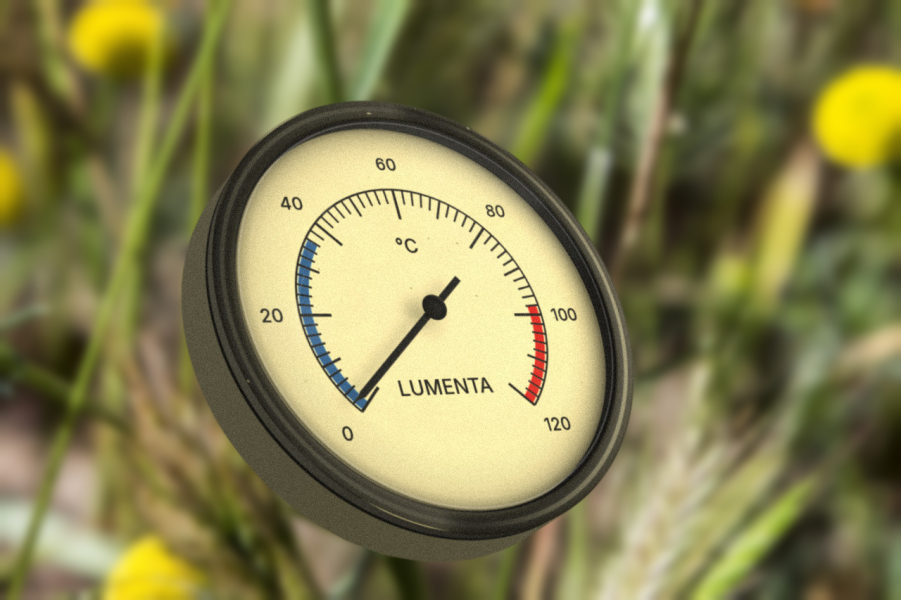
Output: 2 °C
